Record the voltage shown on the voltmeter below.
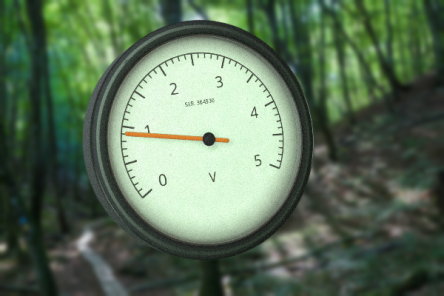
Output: 0.9 V
